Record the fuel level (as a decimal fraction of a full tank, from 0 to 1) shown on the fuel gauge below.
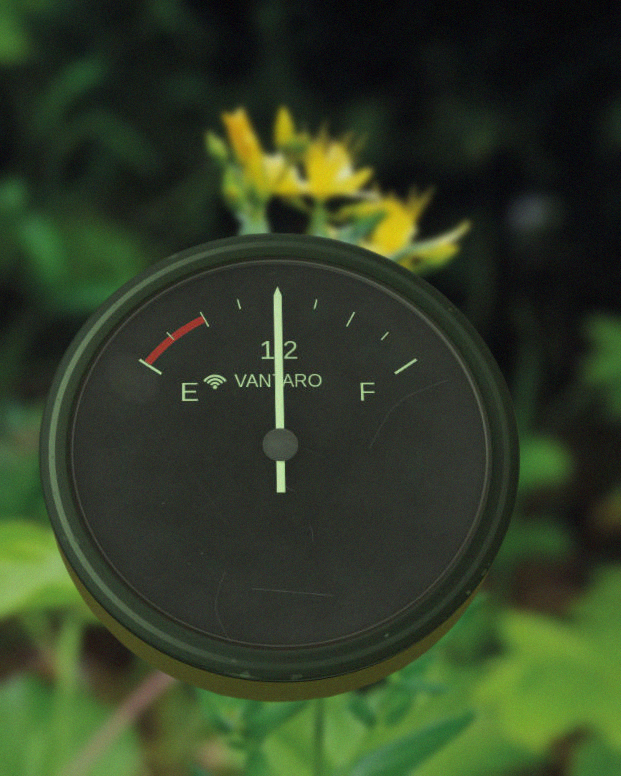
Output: 0.5
